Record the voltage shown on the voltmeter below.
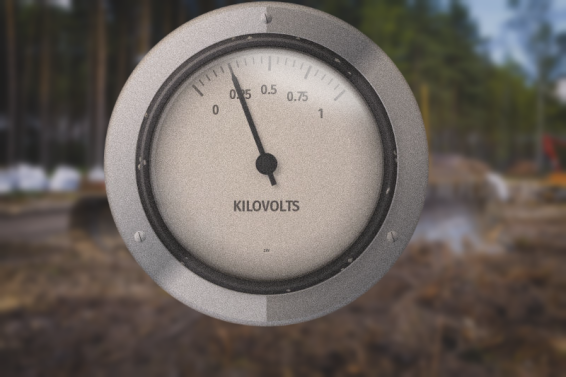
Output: 0.25 kV
